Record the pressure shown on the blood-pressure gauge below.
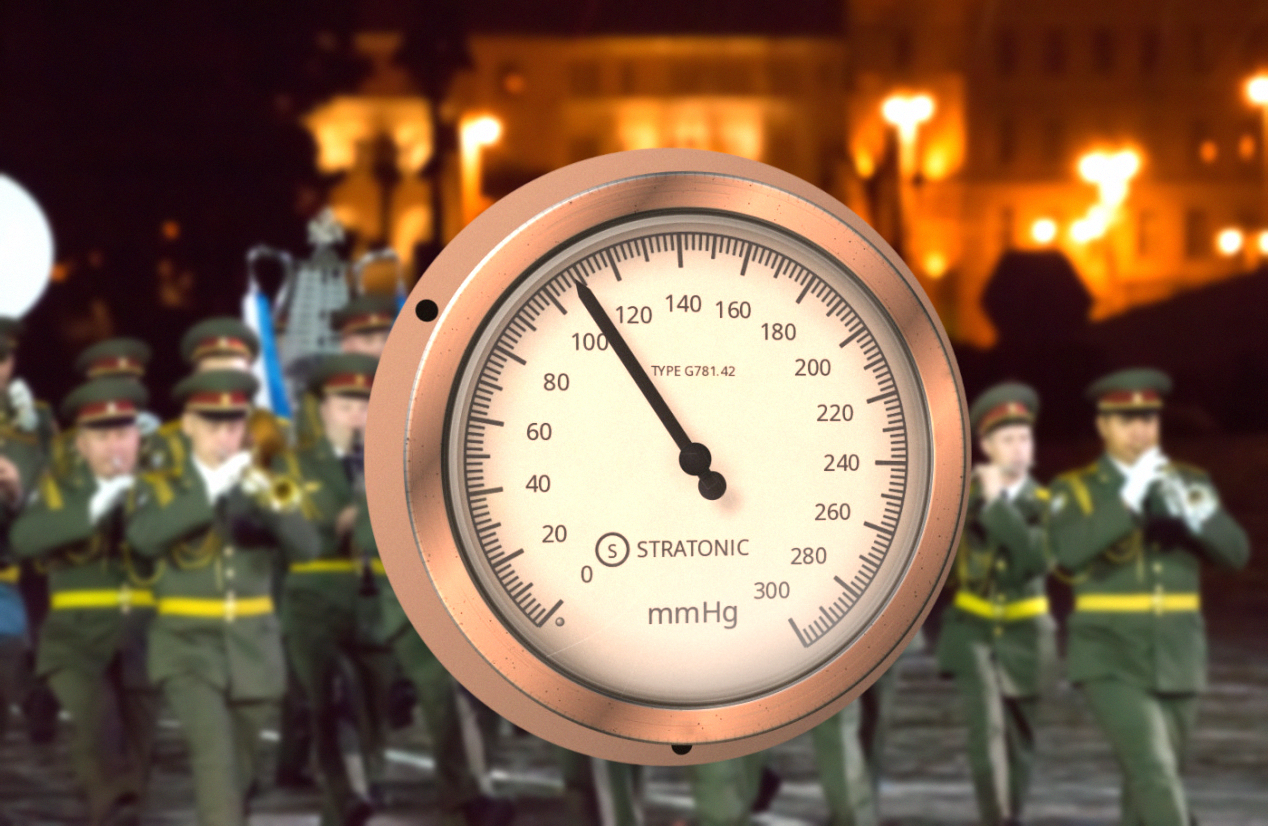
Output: 108 mmHg
